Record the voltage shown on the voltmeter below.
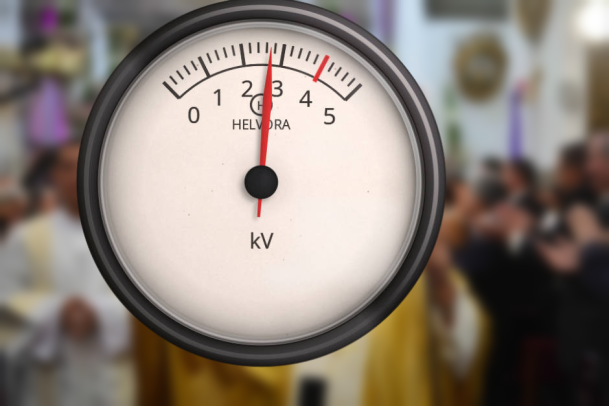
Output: 2.7 kV
